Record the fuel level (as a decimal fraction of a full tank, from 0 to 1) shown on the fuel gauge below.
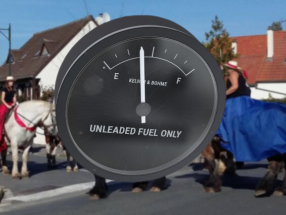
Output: 0.375
